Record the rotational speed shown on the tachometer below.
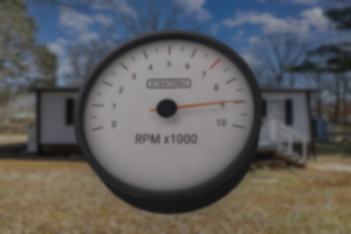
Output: 9000 rpm
